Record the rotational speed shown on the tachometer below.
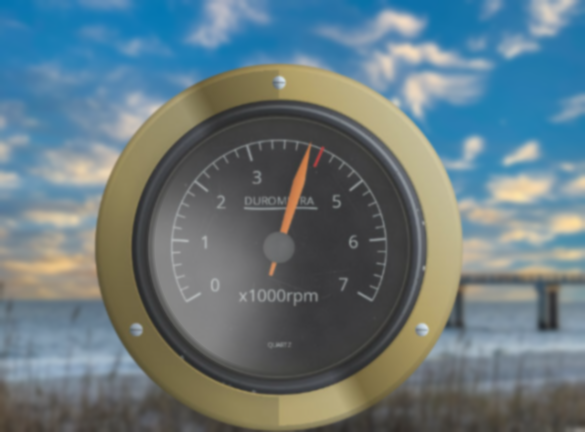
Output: 4000 rpm
